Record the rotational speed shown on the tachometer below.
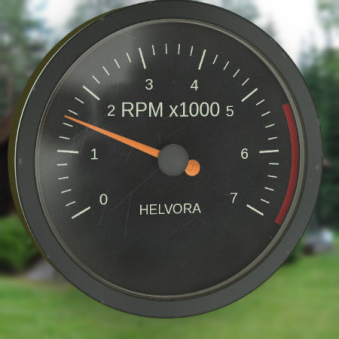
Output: 1500 rpm
